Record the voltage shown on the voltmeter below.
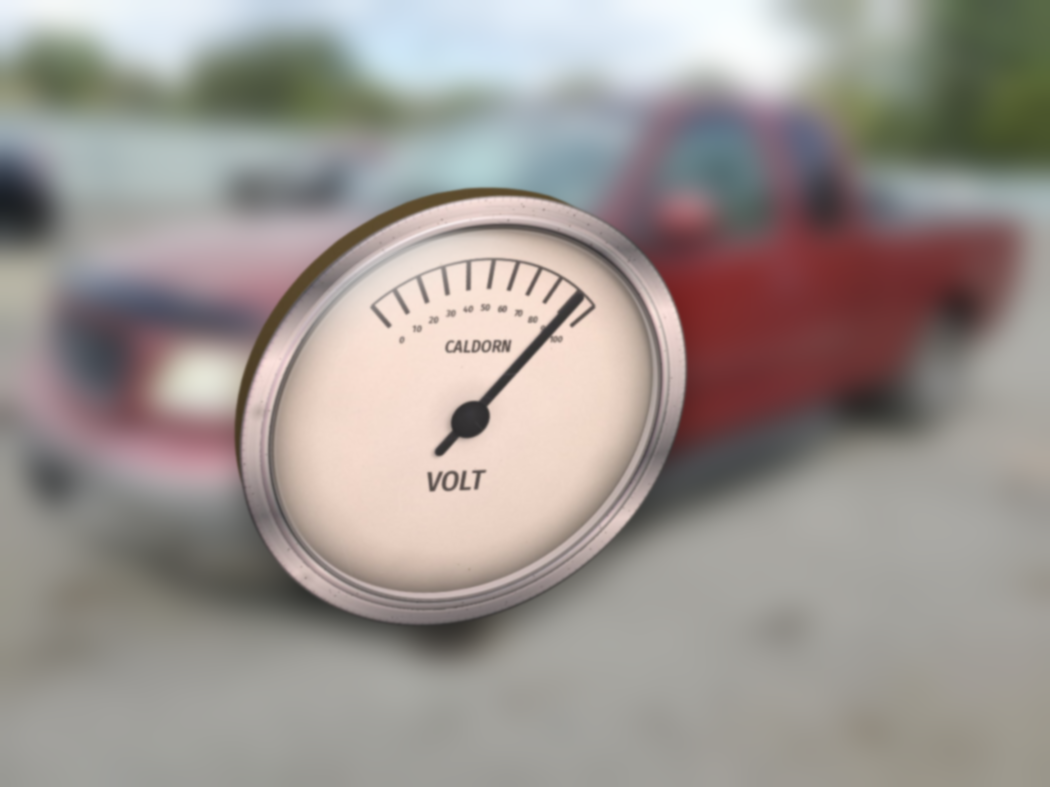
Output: 90 V
